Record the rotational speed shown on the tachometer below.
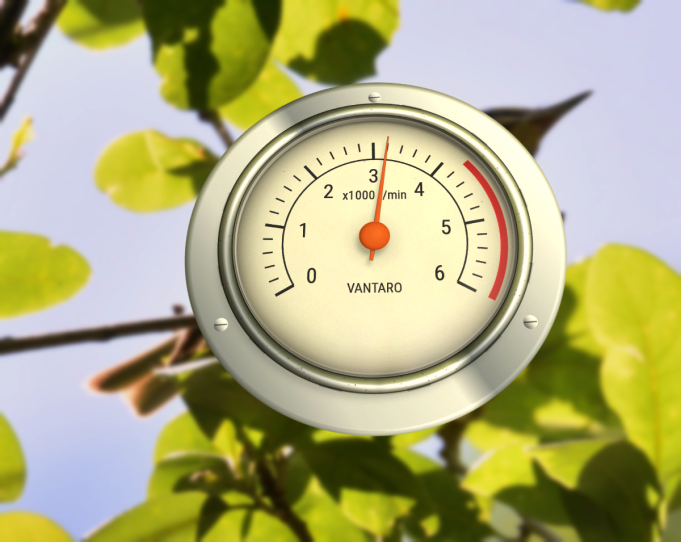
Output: 3200 rpm
